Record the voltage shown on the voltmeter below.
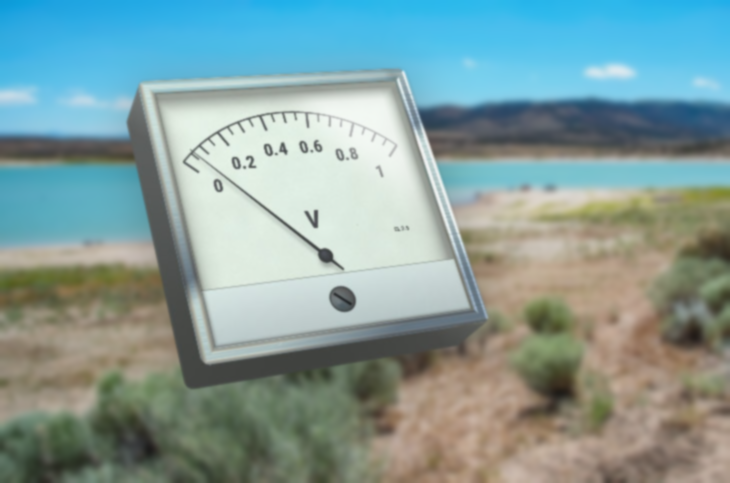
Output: 0.05 V
